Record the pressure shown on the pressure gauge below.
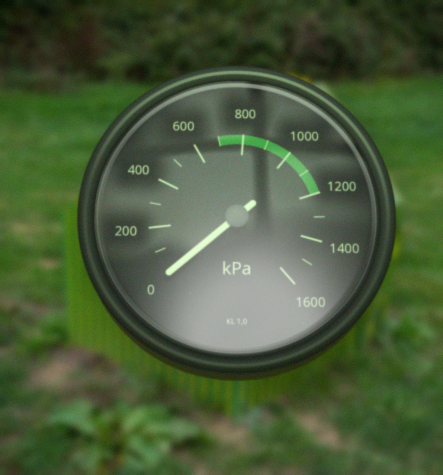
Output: 0 kPa
